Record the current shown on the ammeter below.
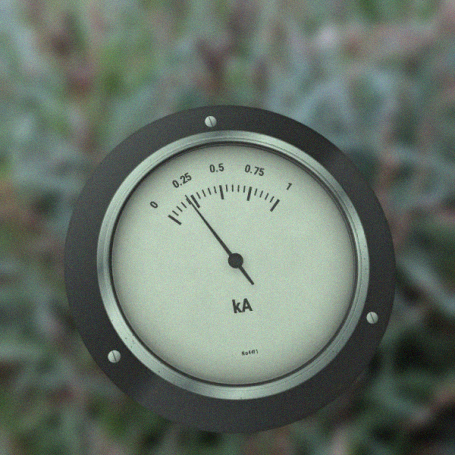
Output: 0.2 kA
